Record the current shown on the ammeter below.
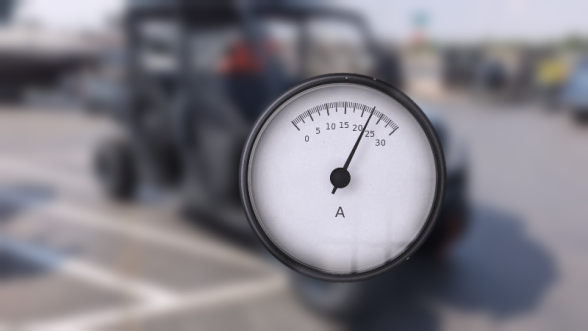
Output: 22.5 A
